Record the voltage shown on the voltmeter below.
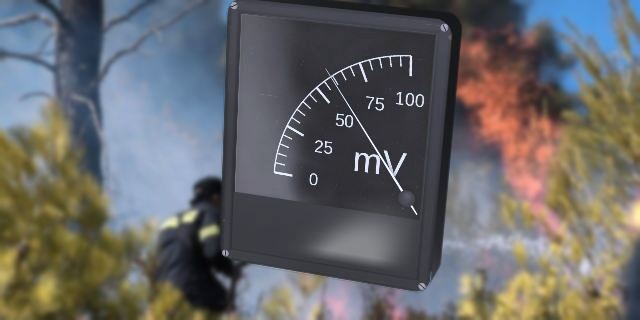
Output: 60 mV
